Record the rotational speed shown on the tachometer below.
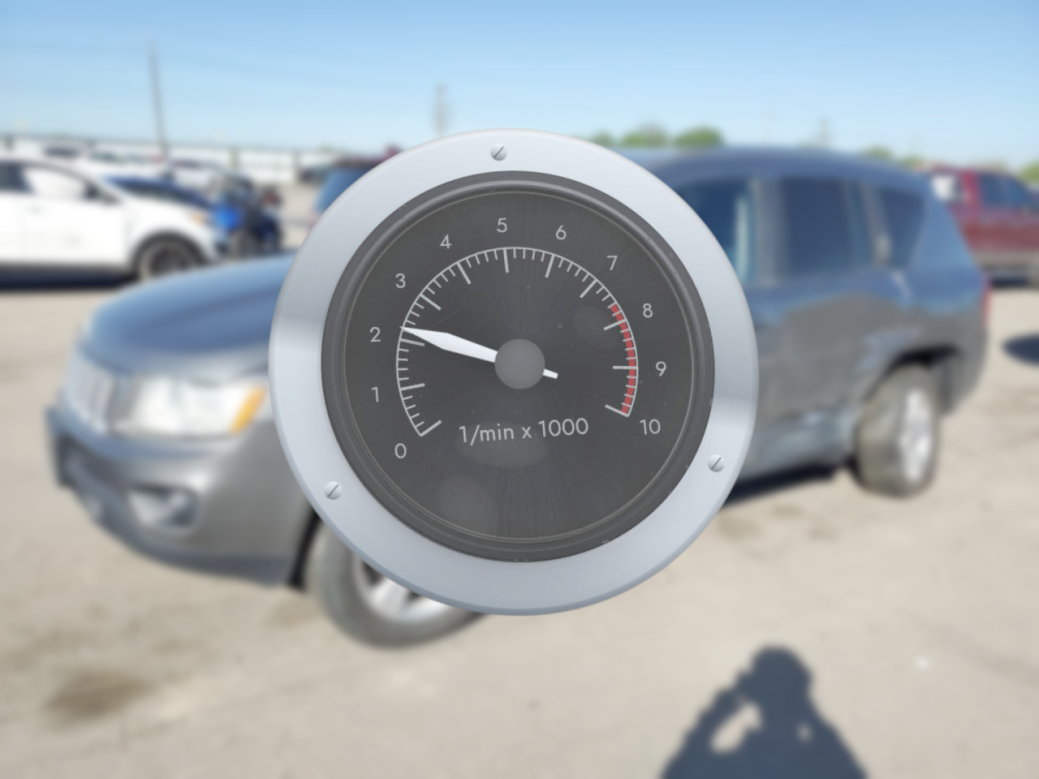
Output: 2200 rpm
